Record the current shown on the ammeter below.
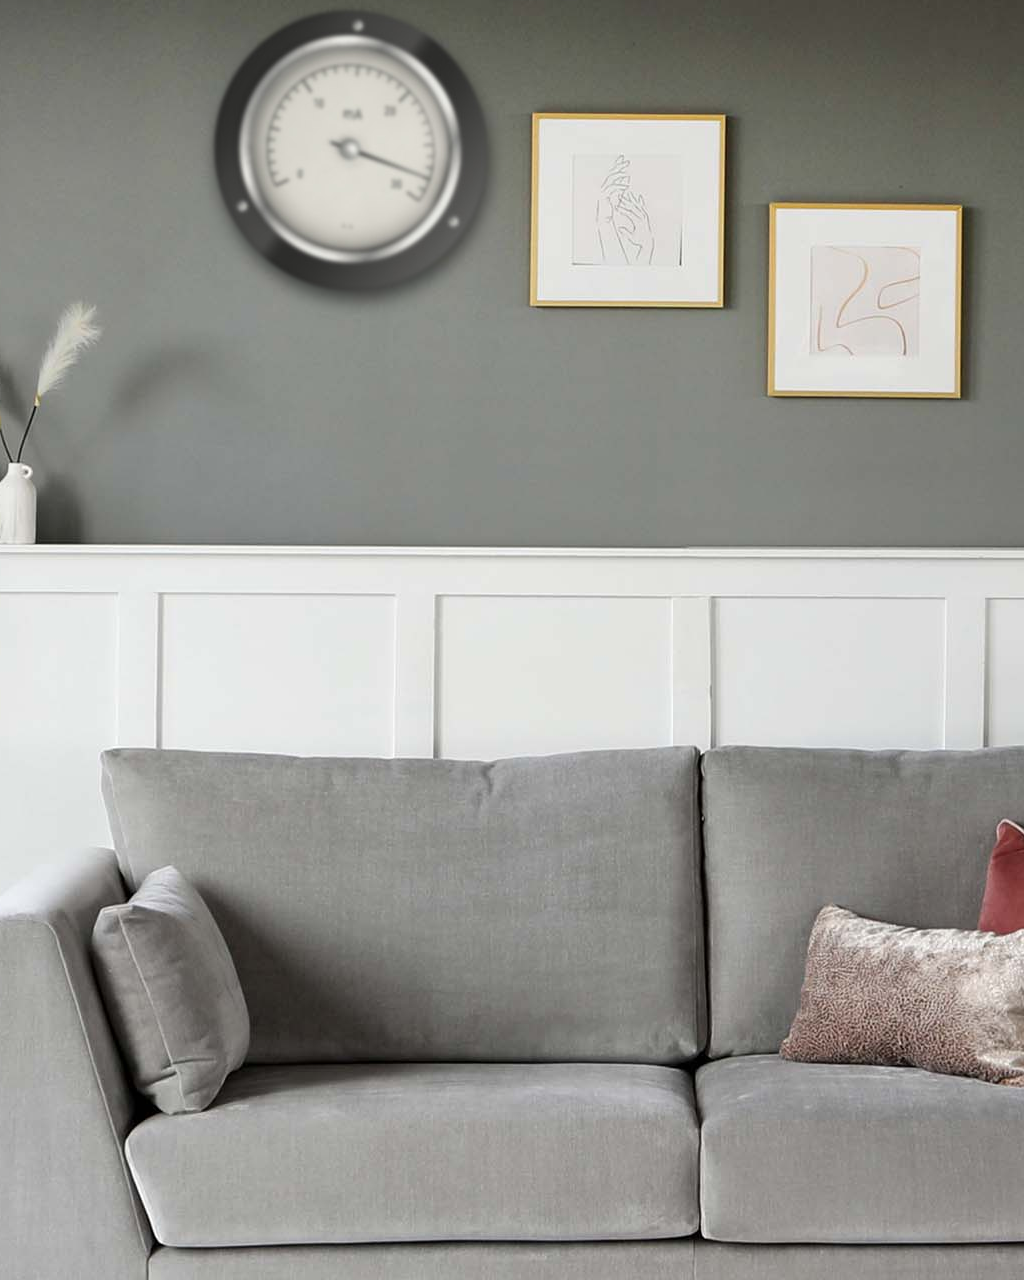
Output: 28 mA
